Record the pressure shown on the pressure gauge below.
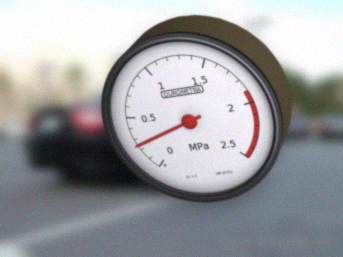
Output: 0.25 MPa
